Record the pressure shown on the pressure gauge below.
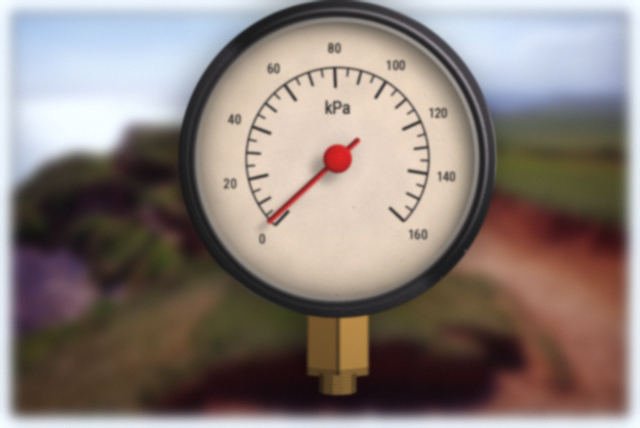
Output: 2.5 kPa
